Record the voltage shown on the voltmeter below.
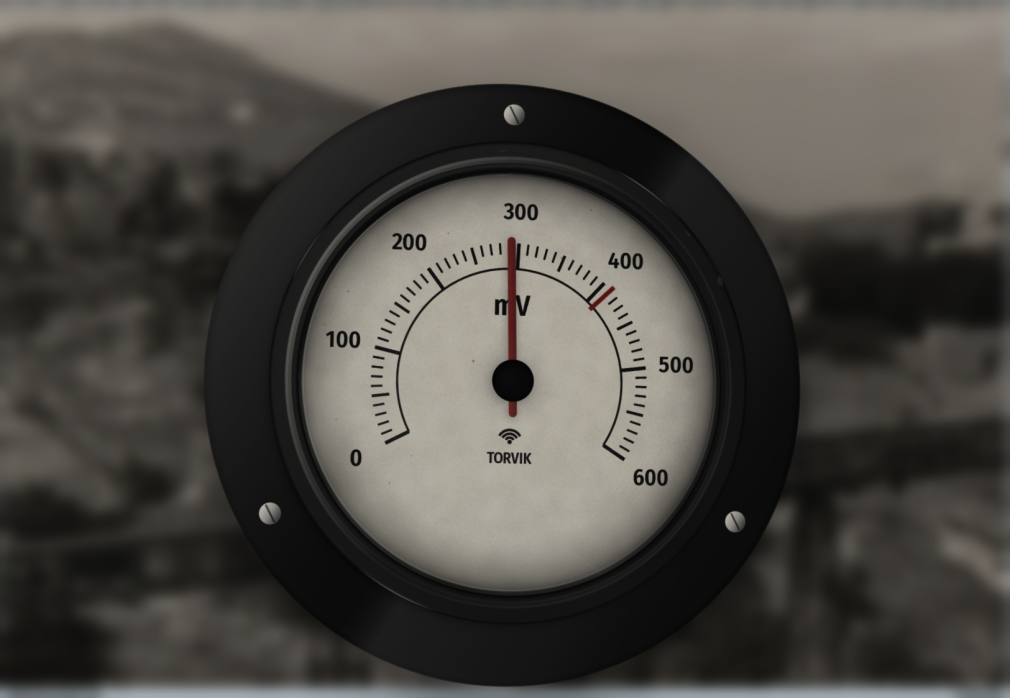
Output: 290 mV
